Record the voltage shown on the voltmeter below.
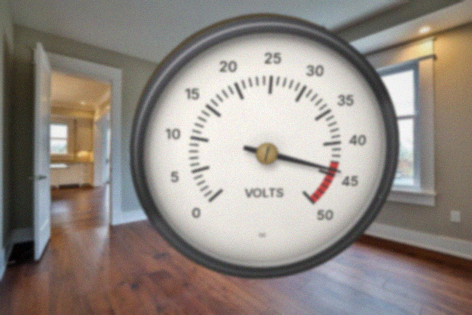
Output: 44 V
